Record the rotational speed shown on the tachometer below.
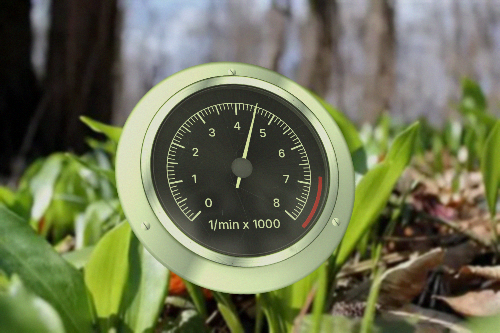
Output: 4500 rpm
